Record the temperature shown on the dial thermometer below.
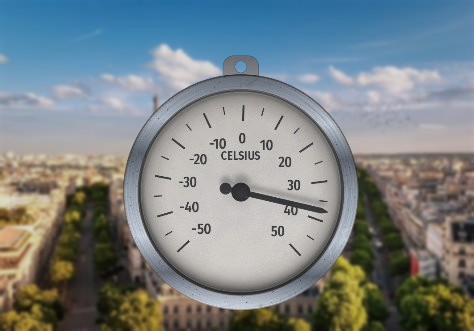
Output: 37.5 °C
